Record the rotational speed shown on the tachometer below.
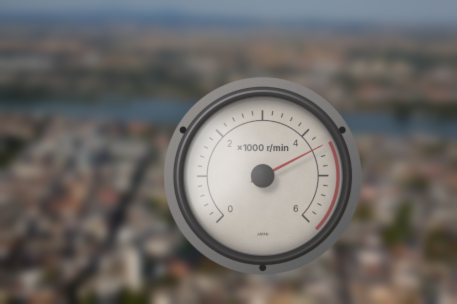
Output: 4400 rpm
